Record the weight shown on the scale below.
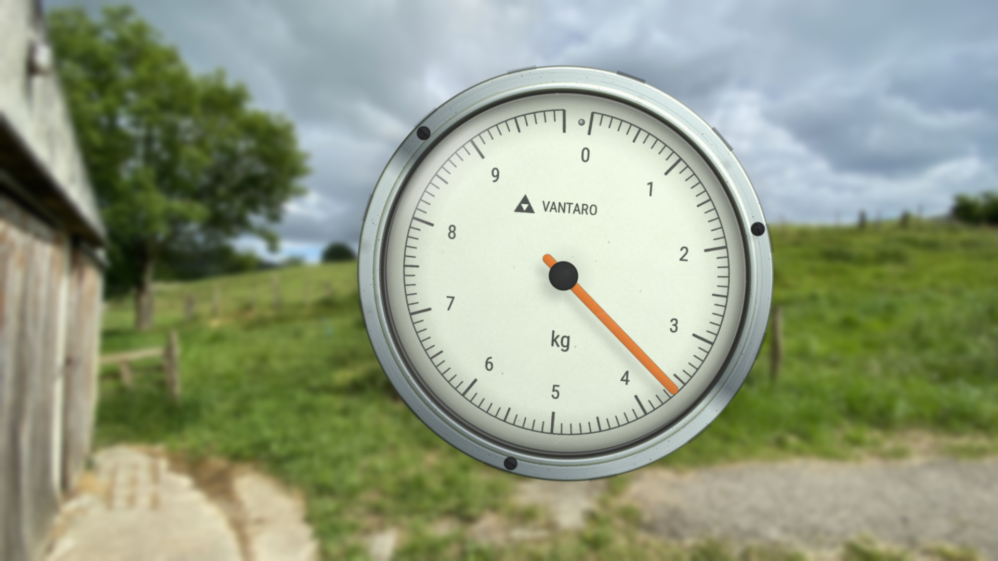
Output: 3.6 kg
